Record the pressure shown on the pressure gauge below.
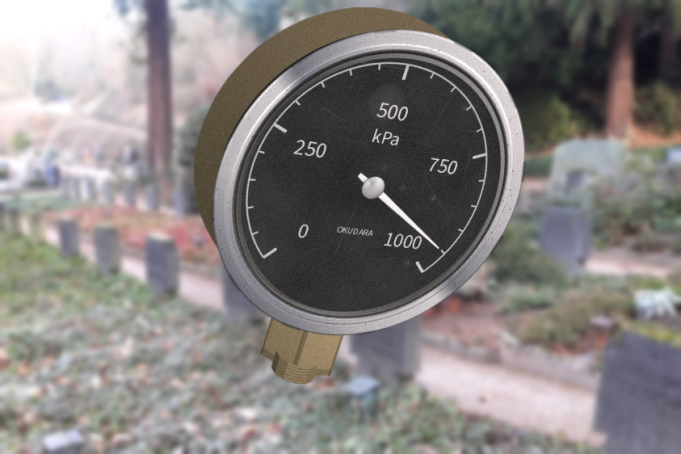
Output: 950 kPa
